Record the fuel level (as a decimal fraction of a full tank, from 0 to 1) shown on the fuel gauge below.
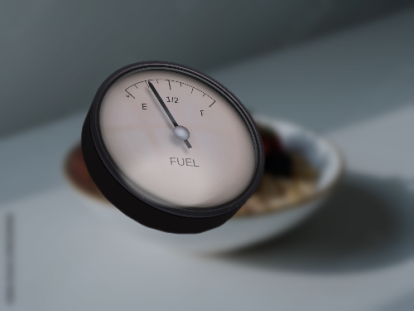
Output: 0.25
